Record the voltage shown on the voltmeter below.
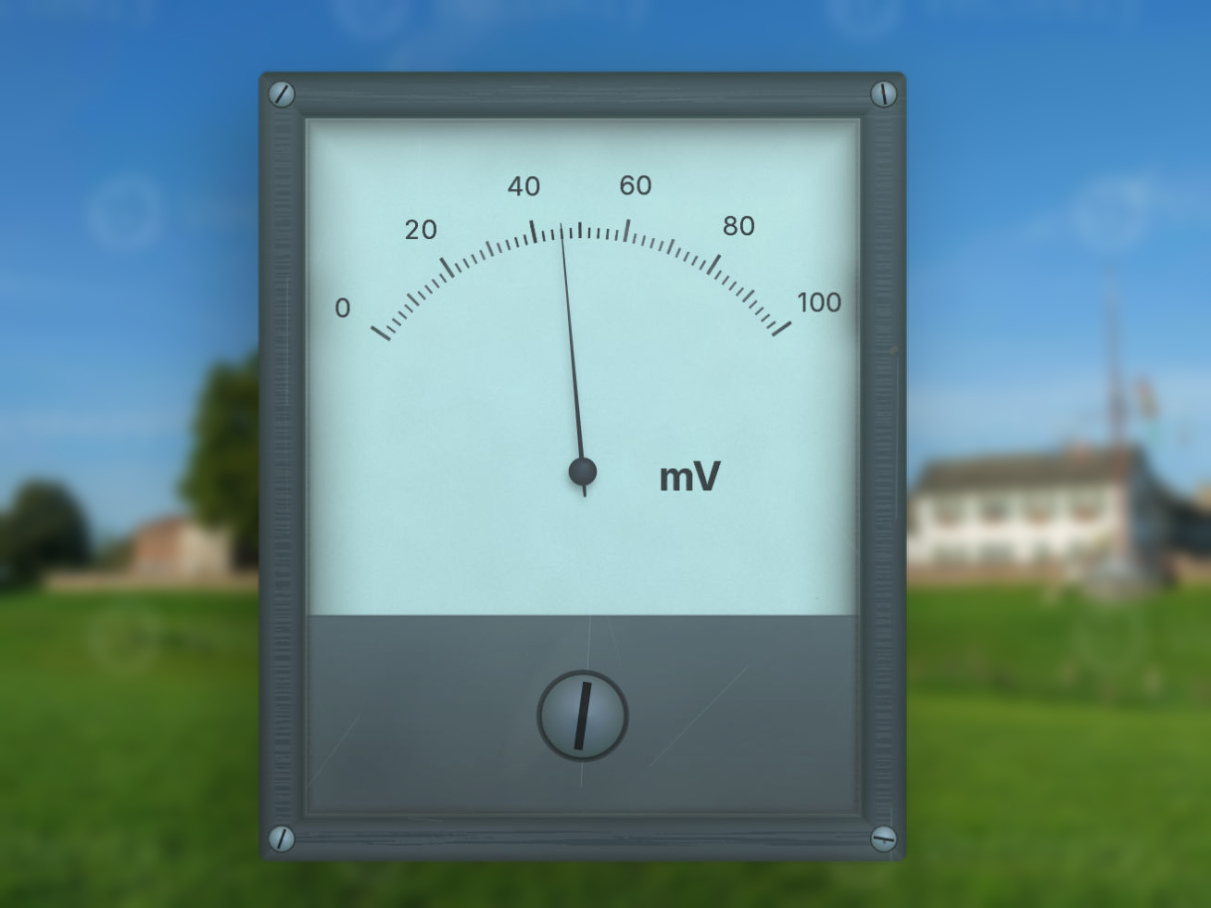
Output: 46 mV
